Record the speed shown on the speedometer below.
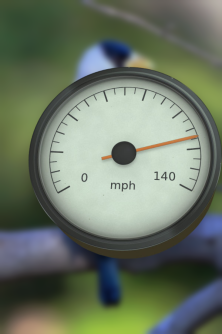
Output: 115 mph
